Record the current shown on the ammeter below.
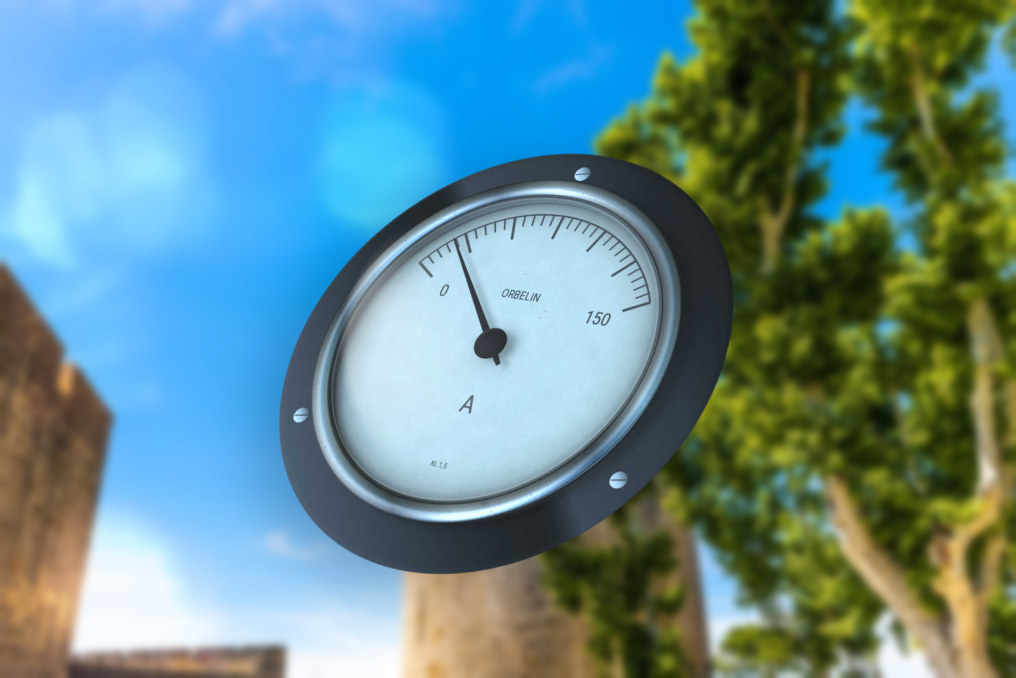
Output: 20 A
